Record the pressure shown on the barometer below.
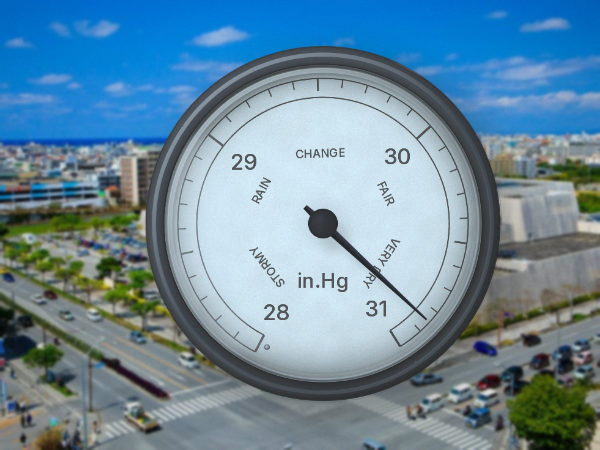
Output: 30.85 inHg
